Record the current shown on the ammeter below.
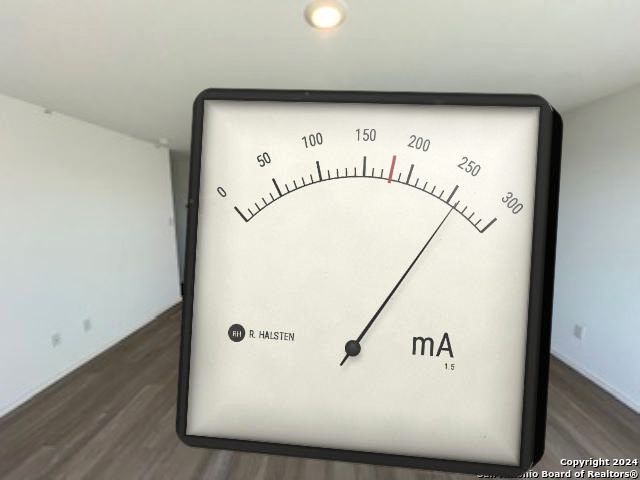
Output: 260 mA
